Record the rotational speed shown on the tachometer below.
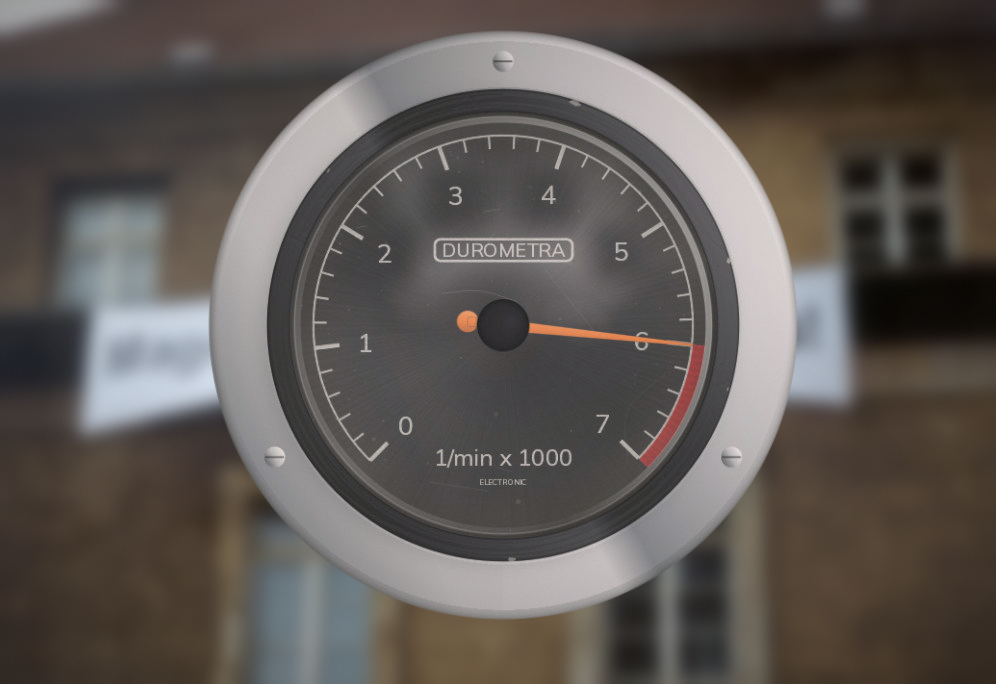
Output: 6000 rpm
